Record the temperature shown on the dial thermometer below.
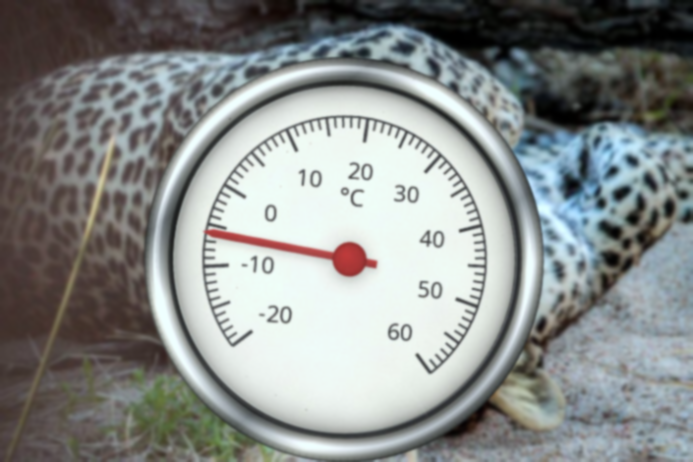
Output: -6 °C
